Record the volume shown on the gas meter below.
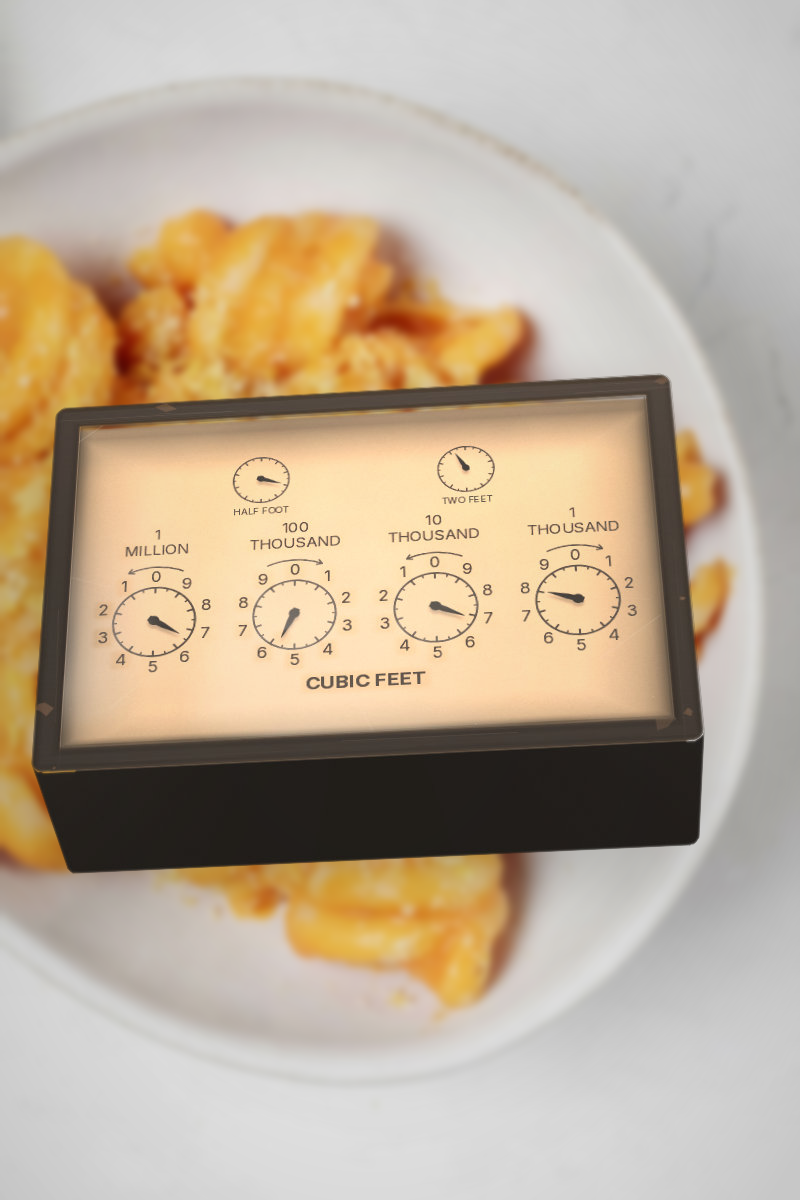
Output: 656800 ft³
